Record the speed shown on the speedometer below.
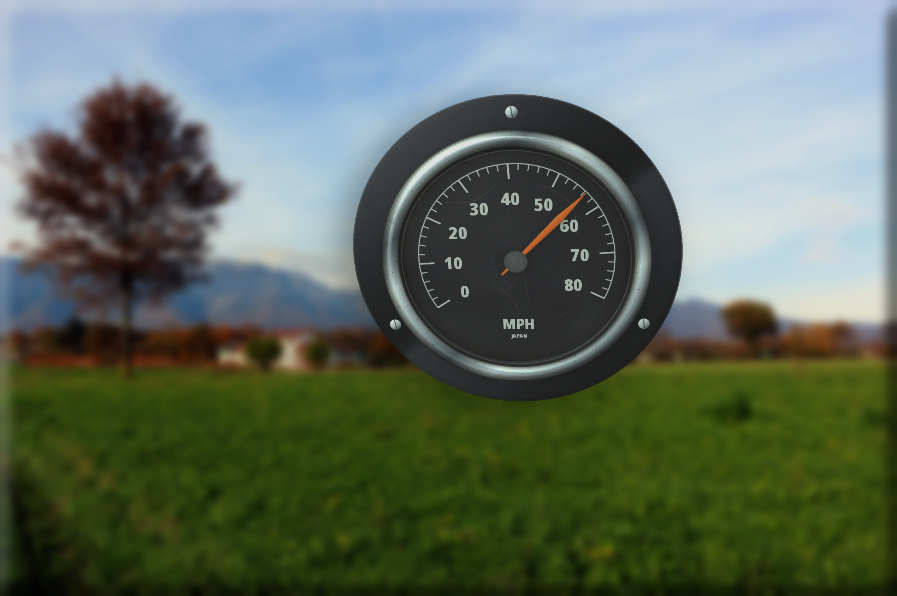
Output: 56 mph
